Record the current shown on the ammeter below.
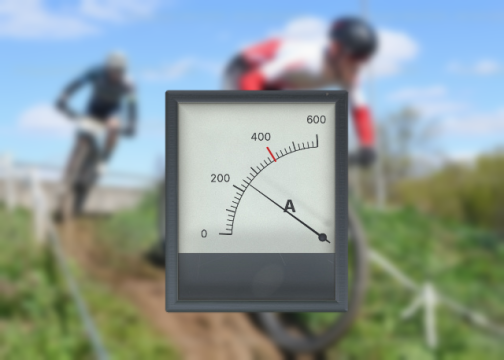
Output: 240 A
